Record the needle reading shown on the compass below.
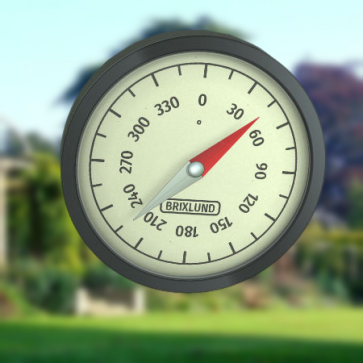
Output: 45 °
